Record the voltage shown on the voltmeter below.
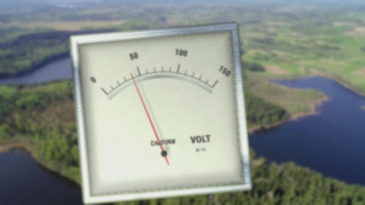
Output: 40 V
